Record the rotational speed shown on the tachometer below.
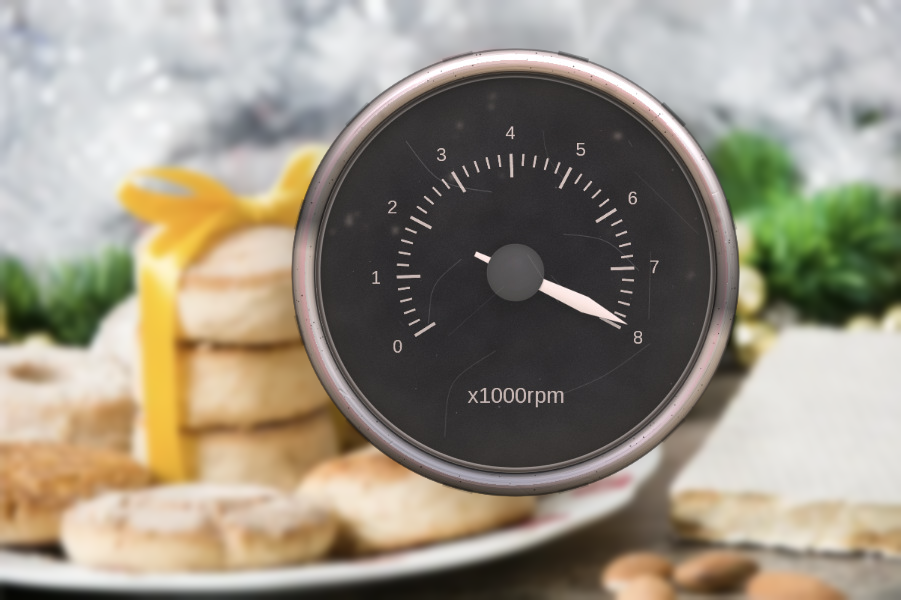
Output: 7900 rpm
